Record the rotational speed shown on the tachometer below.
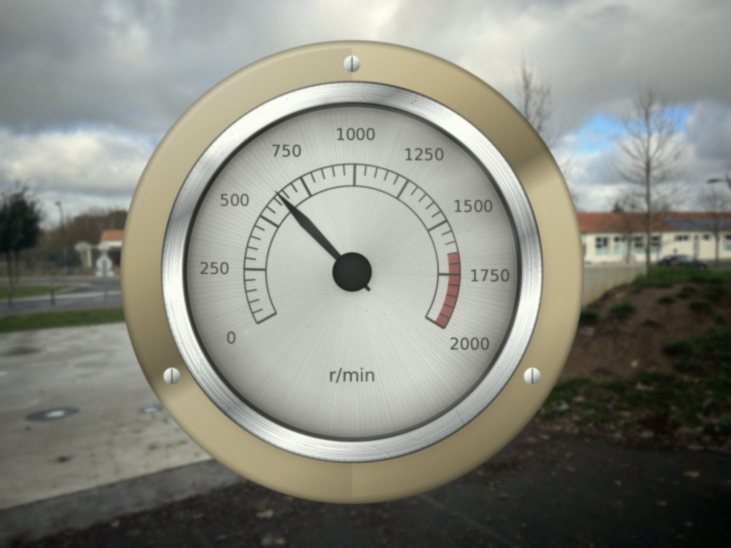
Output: 625 rpm
